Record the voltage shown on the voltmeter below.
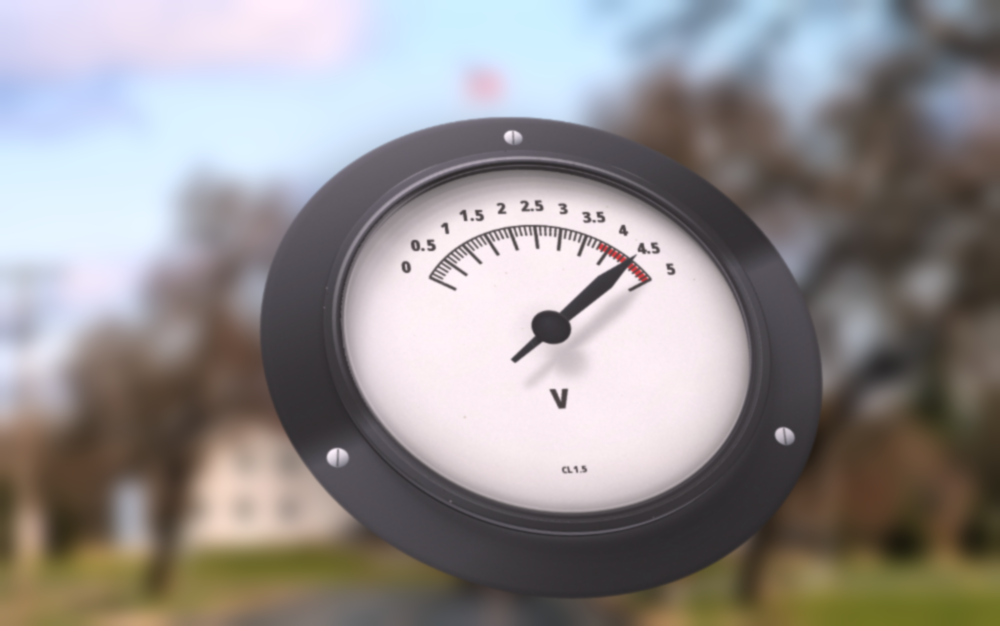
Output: 4.5 V
